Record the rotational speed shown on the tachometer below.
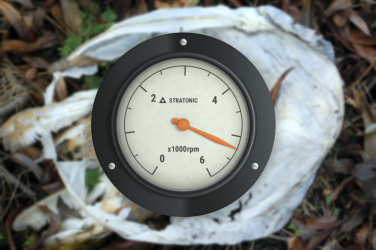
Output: 5250 rpm
